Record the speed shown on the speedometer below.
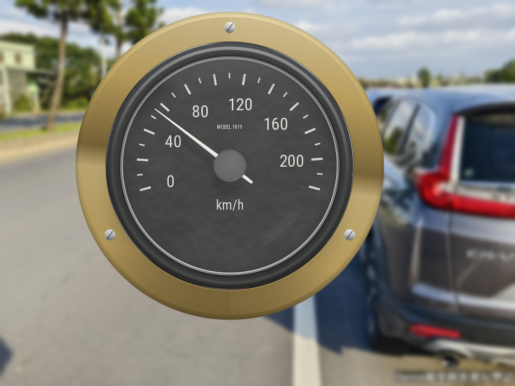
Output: 55 km/h
